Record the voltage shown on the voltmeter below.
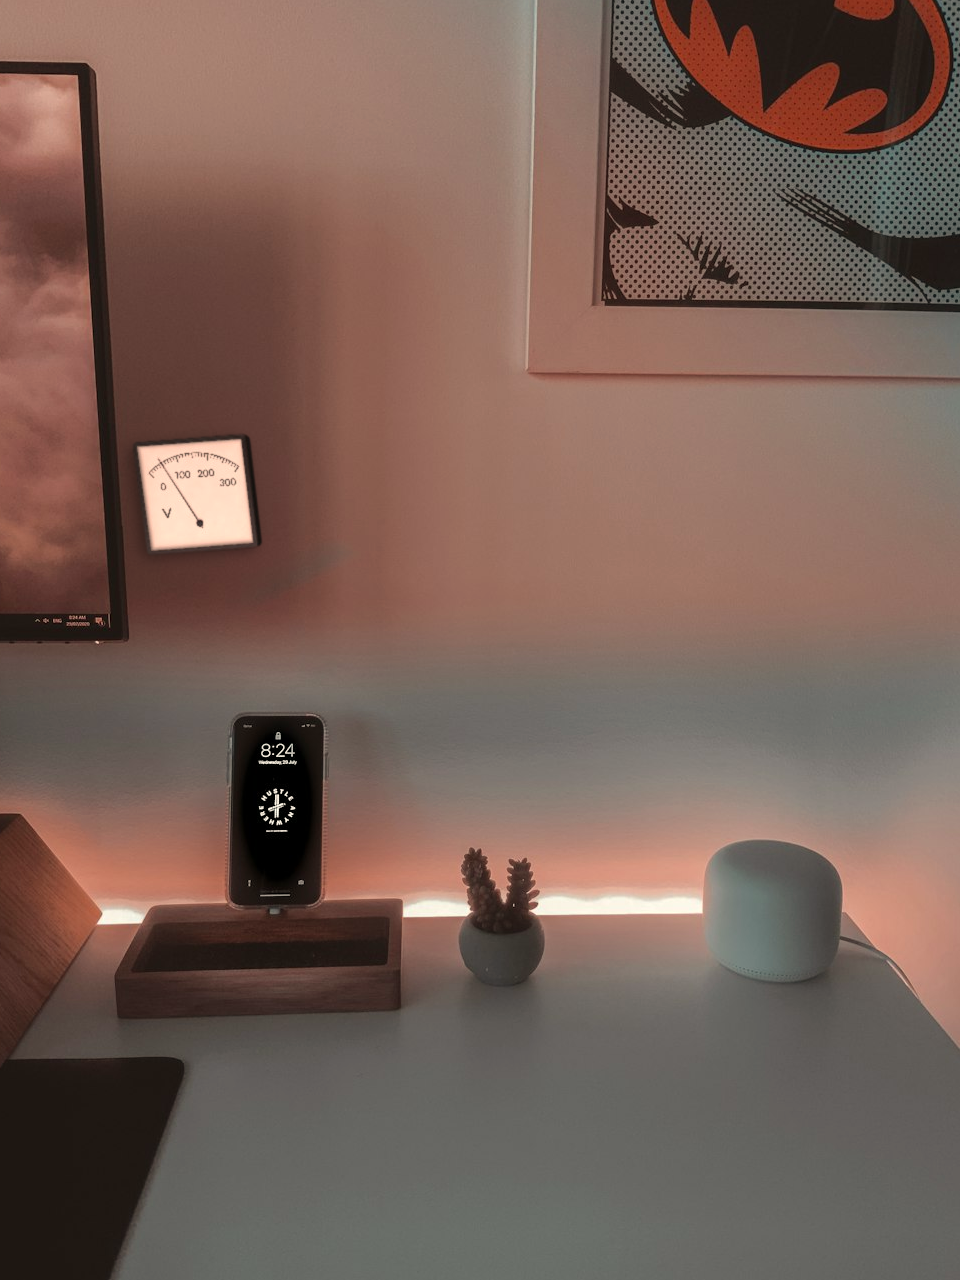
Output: 50 V
